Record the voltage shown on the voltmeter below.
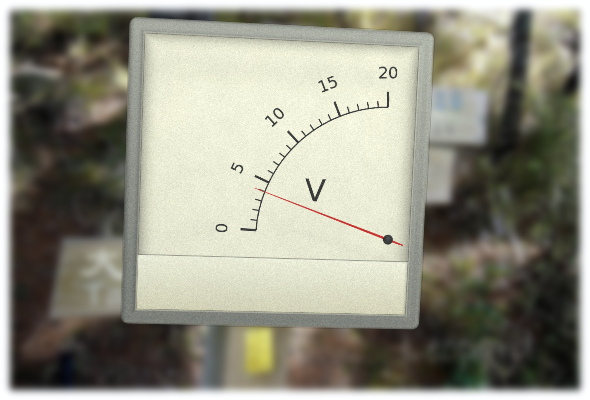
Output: 4 V
